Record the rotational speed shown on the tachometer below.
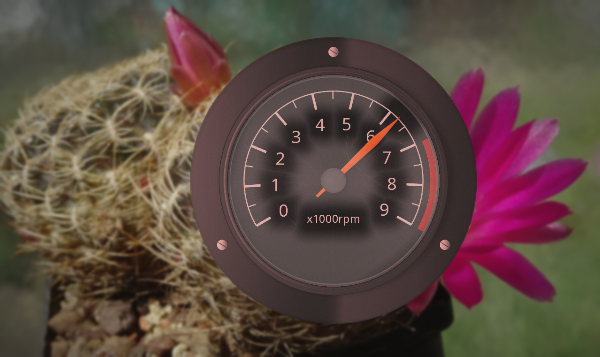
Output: 6250 rpm
